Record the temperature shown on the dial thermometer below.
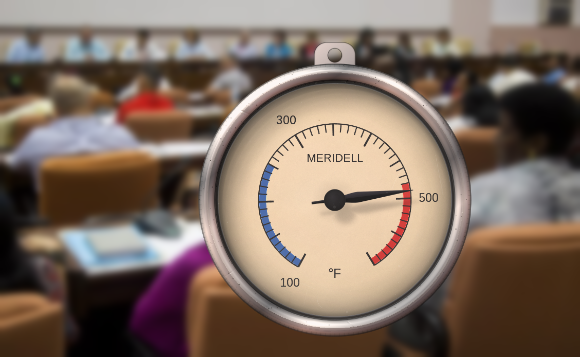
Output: 490 °F
